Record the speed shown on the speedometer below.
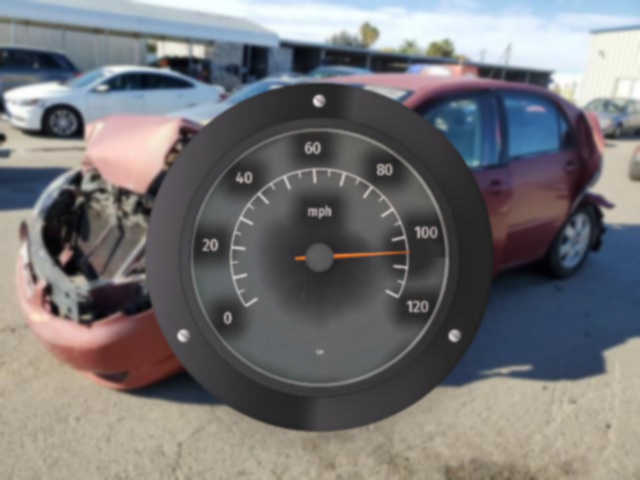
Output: 105 mph
